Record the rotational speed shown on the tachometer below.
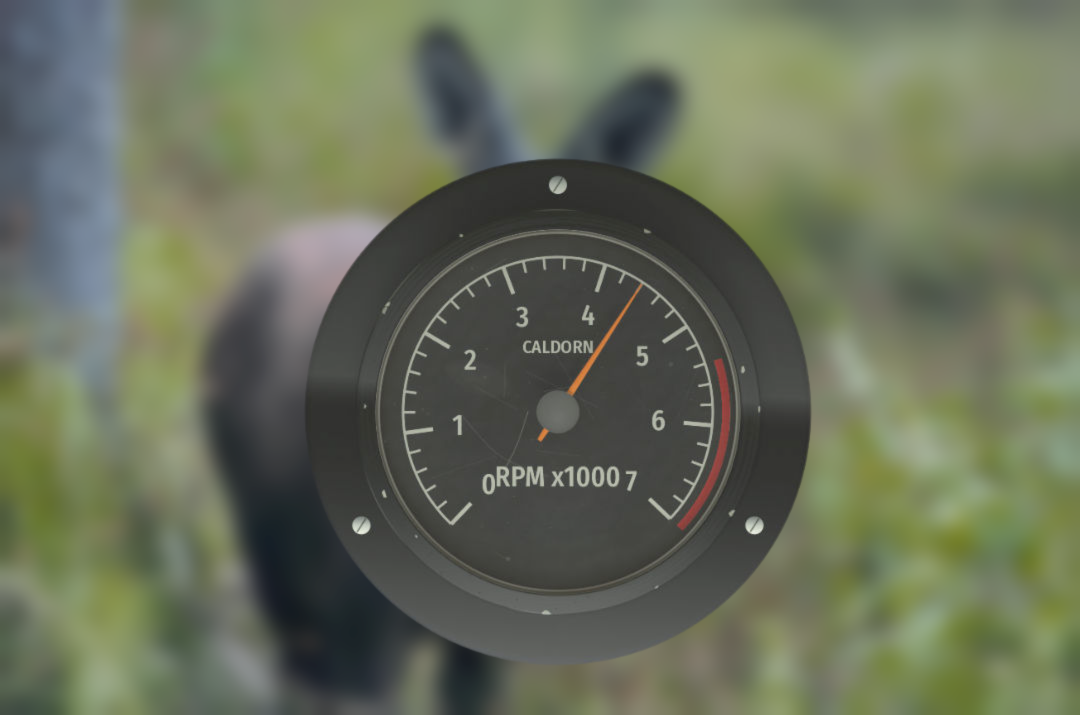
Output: 4400 rpm
